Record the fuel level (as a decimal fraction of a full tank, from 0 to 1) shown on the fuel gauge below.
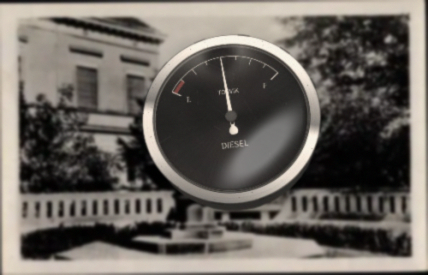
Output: 0.5
